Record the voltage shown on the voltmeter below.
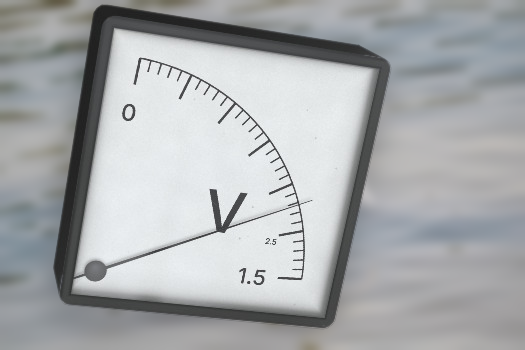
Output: 1.1 V
